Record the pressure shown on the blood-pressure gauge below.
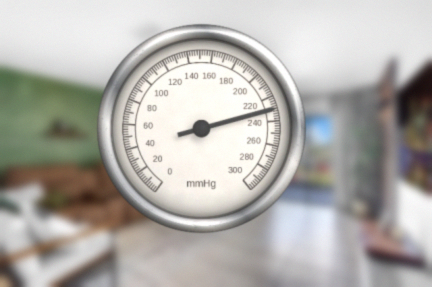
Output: 230 mmHg
